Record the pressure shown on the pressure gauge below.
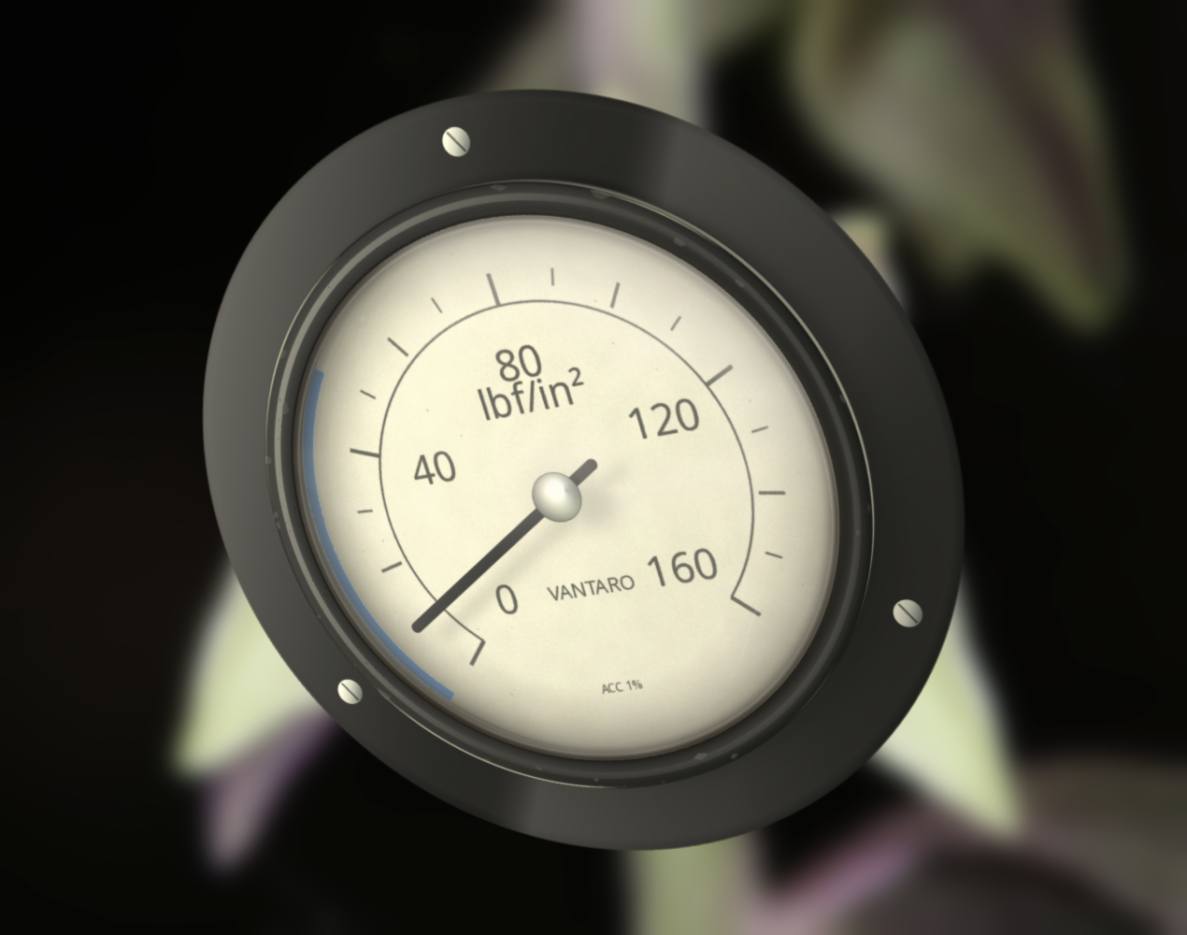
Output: 10 psi
